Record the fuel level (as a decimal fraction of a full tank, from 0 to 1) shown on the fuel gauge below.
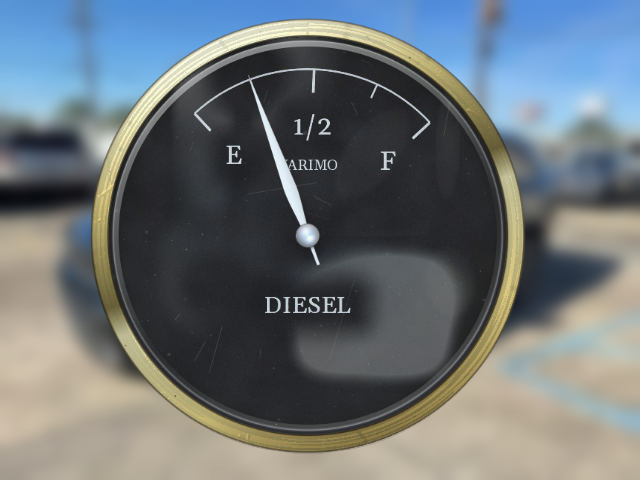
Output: 0.25
